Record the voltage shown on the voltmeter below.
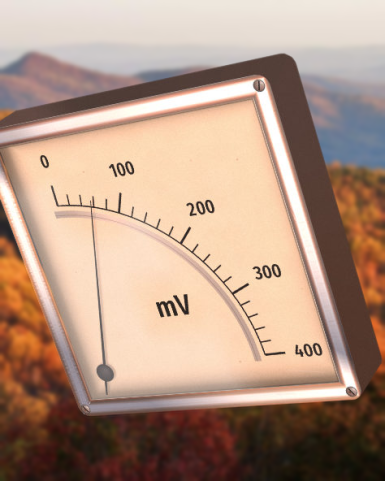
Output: 60 mV
